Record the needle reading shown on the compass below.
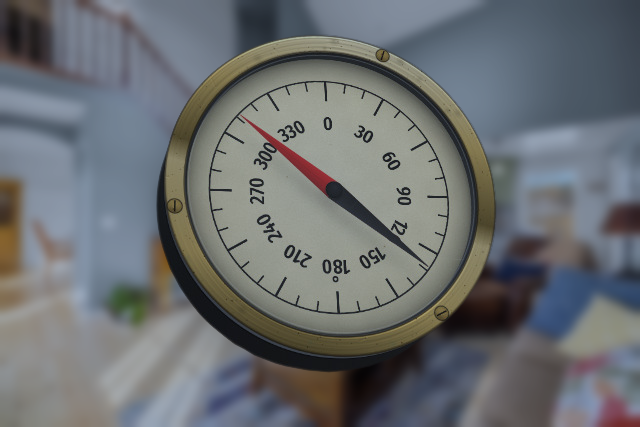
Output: 310 °
